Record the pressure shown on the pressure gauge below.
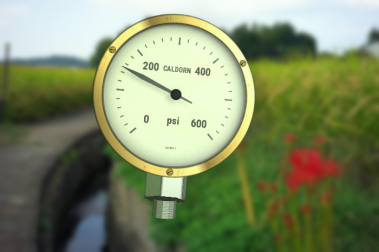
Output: 150 psi
